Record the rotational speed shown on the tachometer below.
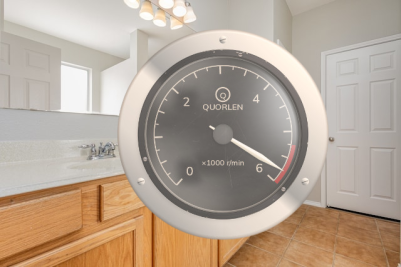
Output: 5750 rpm
